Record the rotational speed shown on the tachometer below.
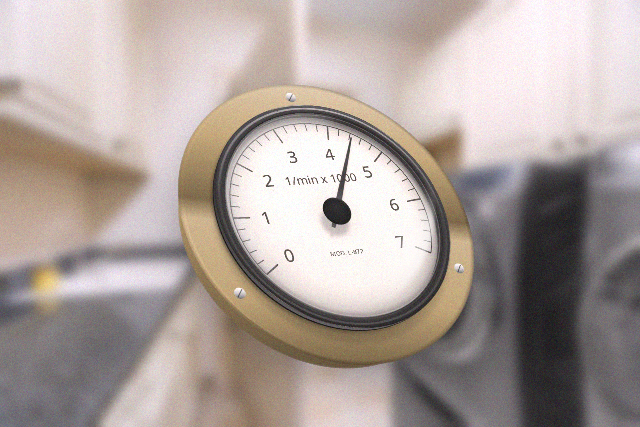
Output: 4400 rpm
